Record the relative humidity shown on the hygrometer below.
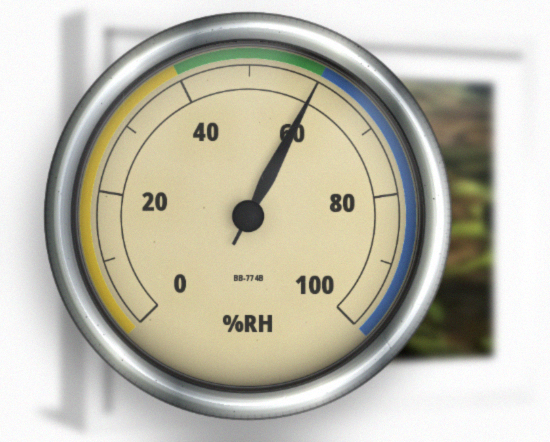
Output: 60 %
